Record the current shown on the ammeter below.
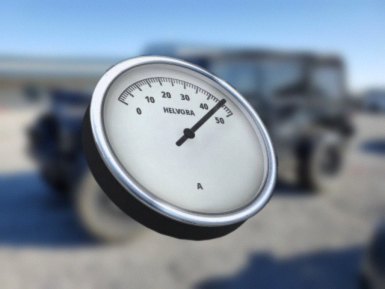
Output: 45 A
